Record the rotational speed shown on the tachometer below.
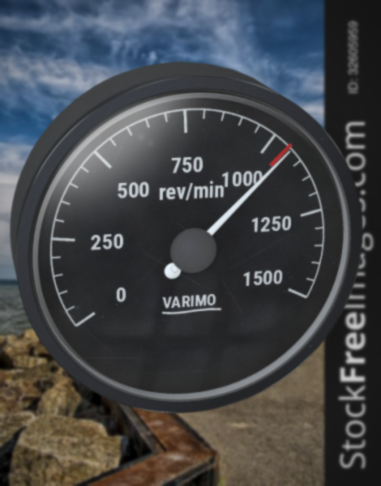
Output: 1050 rpm
